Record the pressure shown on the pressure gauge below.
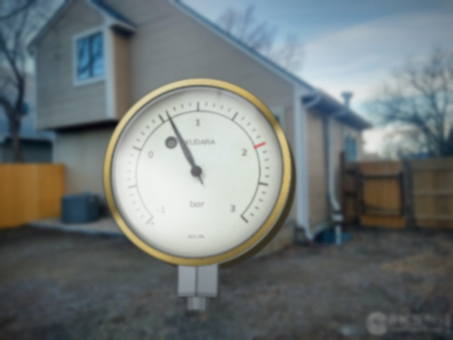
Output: 0.6 bar
